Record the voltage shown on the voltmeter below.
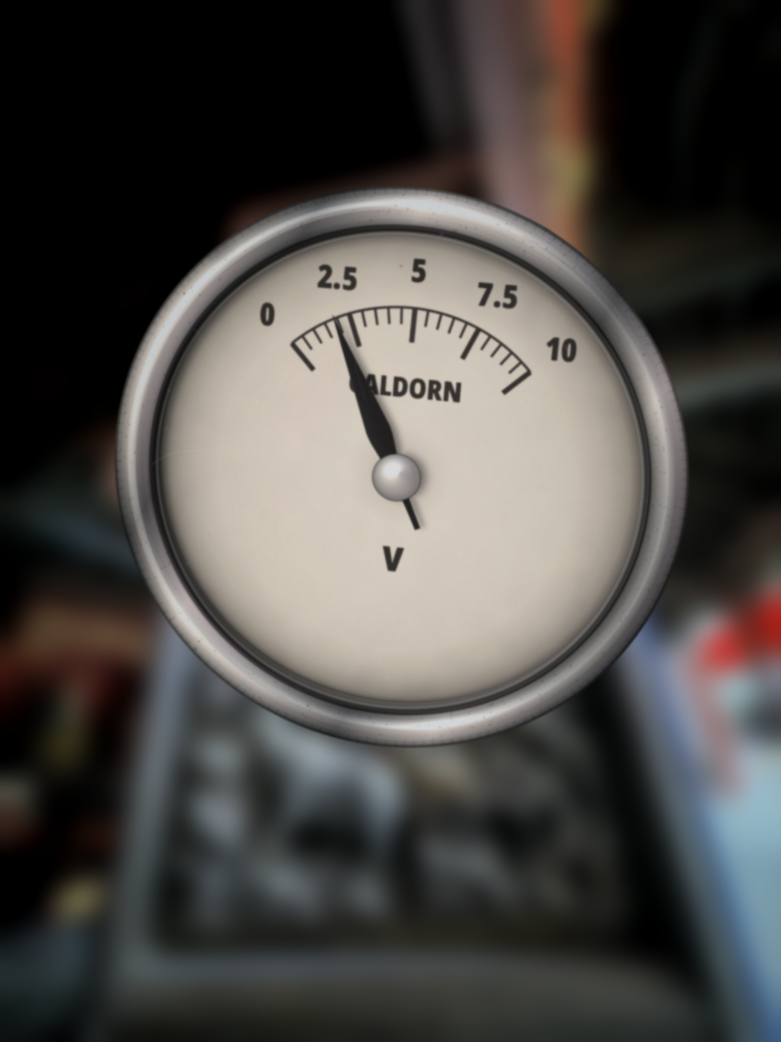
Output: 2 V
